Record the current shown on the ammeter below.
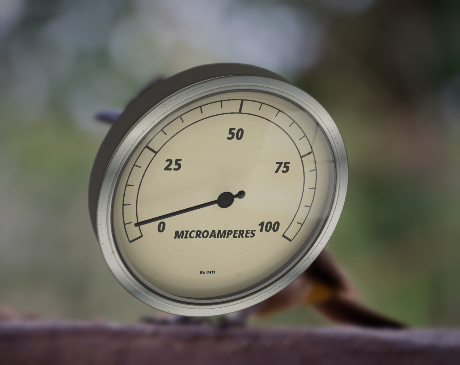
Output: 5 µA
